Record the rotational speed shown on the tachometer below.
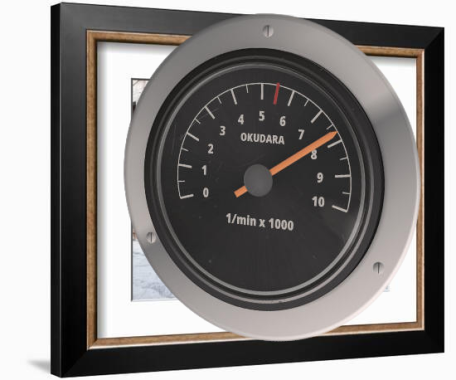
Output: 7750 rpm
